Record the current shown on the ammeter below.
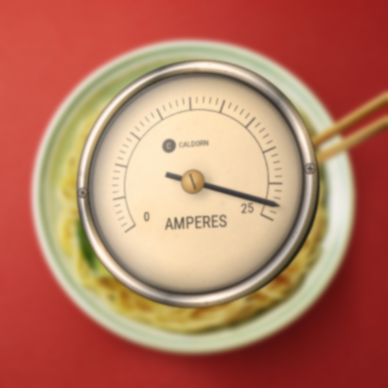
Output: 24 A
